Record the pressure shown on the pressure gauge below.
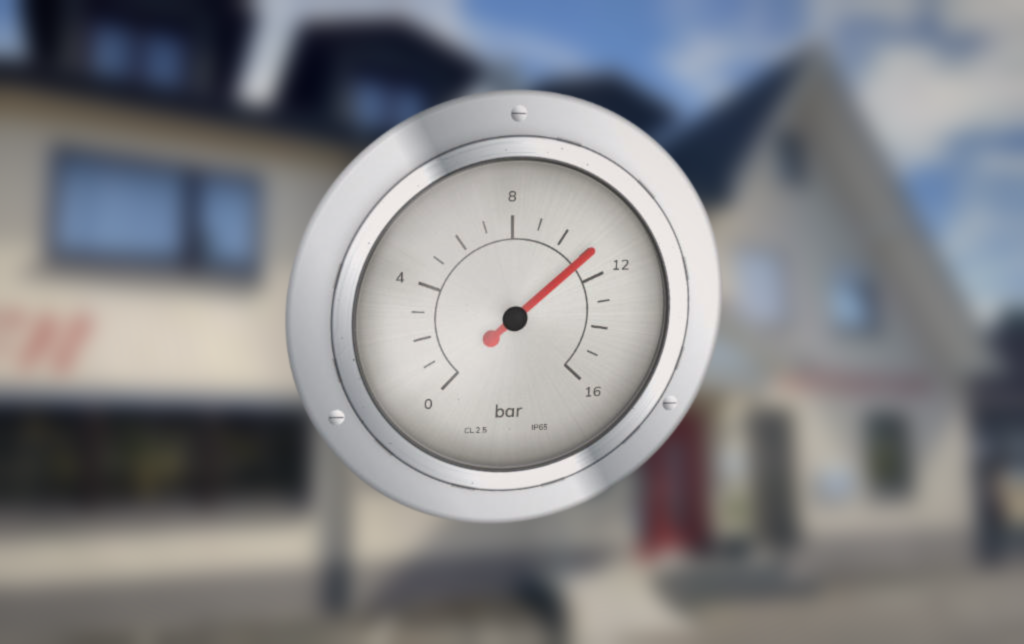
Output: 11 bar
